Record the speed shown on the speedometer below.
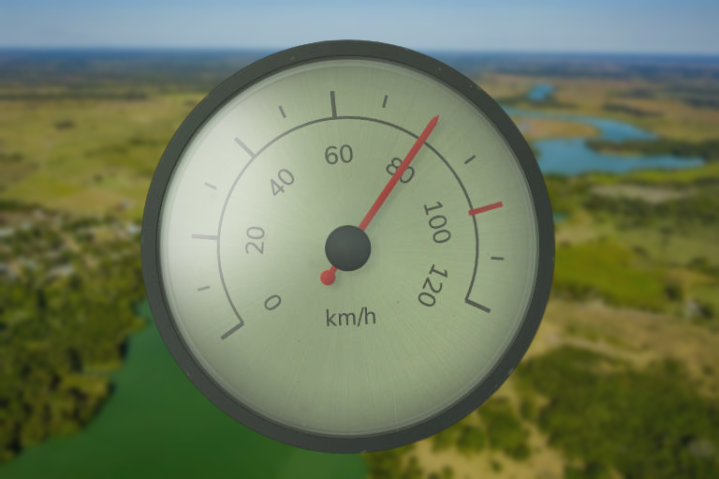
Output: 80 km/h
